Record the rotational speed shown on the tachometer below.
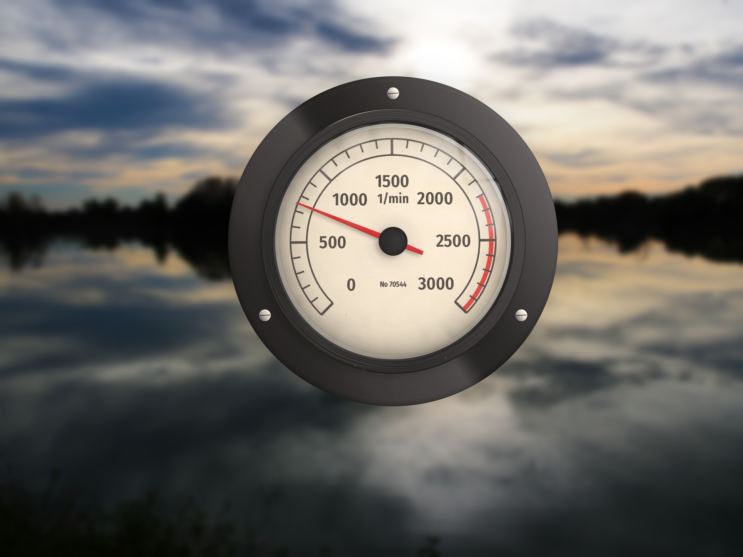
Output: 750 rpm
